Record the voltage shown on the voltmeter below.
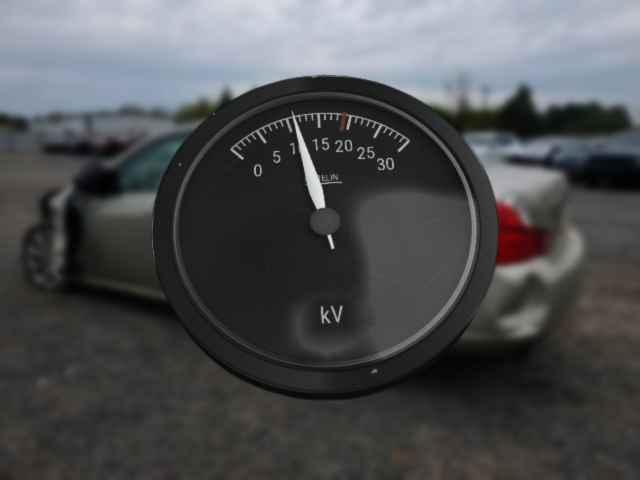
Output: 11 kV
